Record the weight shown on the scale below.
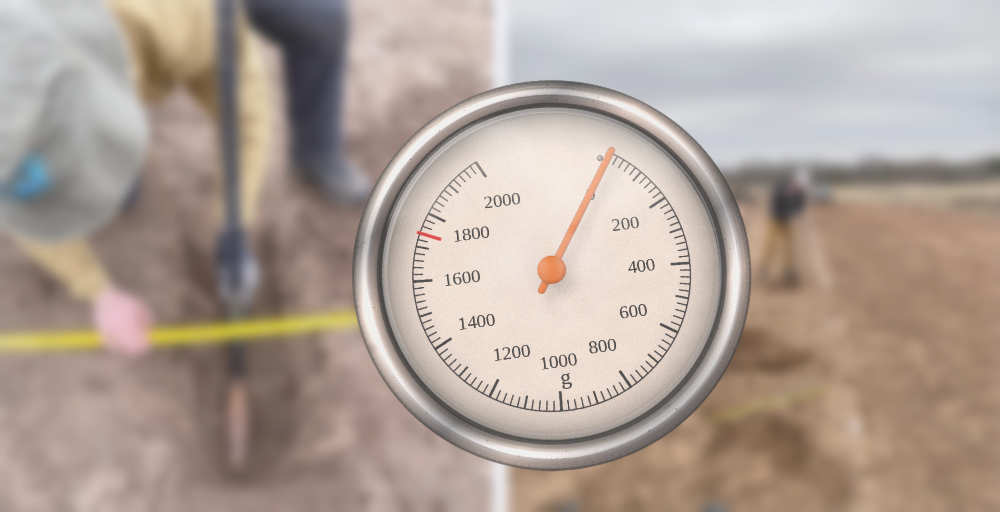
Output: 0 g
